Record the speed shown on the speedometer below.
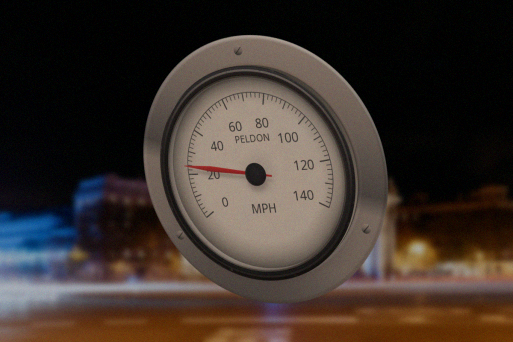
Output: 24 mph
